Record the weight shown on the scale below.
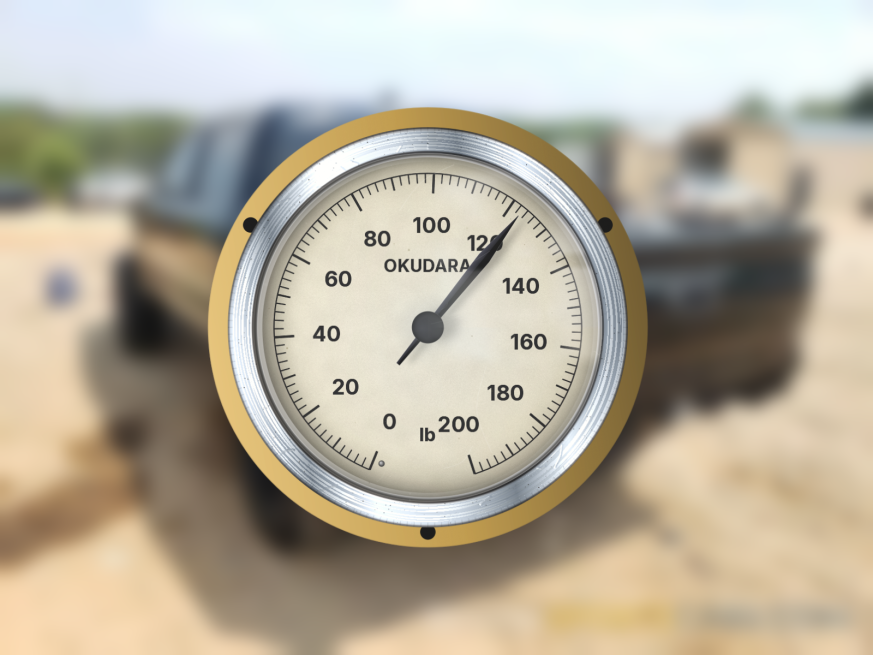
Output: 123 lb
